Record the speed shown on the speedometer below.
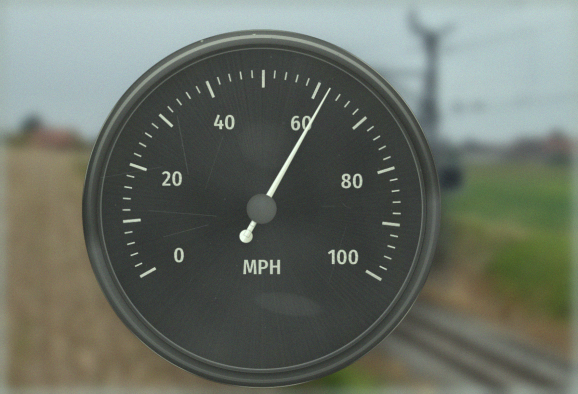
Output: 62 mph
